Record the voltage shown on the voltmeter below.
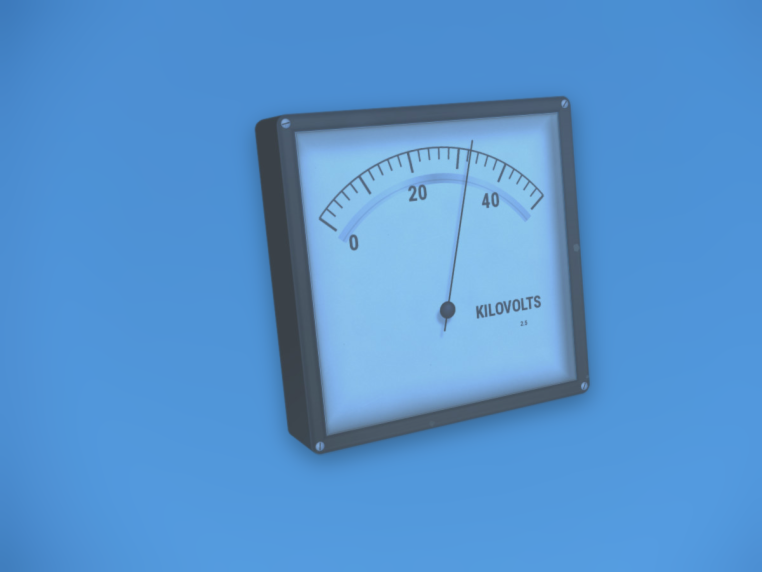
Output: 32 kV
